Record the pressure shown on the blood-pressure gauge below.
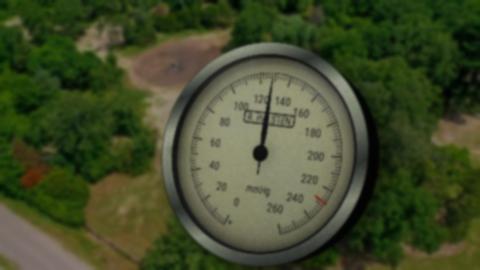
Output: 130 mmHg
